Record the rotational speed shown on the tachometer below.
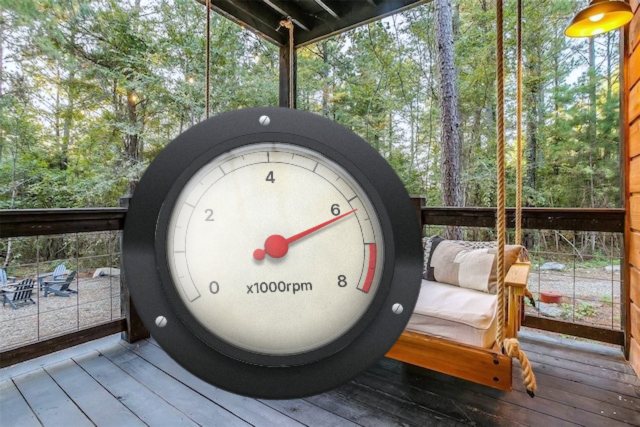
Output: 6250 rpm
